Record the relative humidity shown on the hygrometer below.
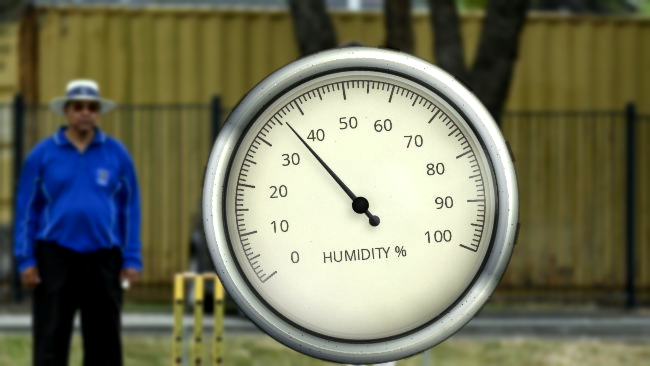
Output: 36 %
